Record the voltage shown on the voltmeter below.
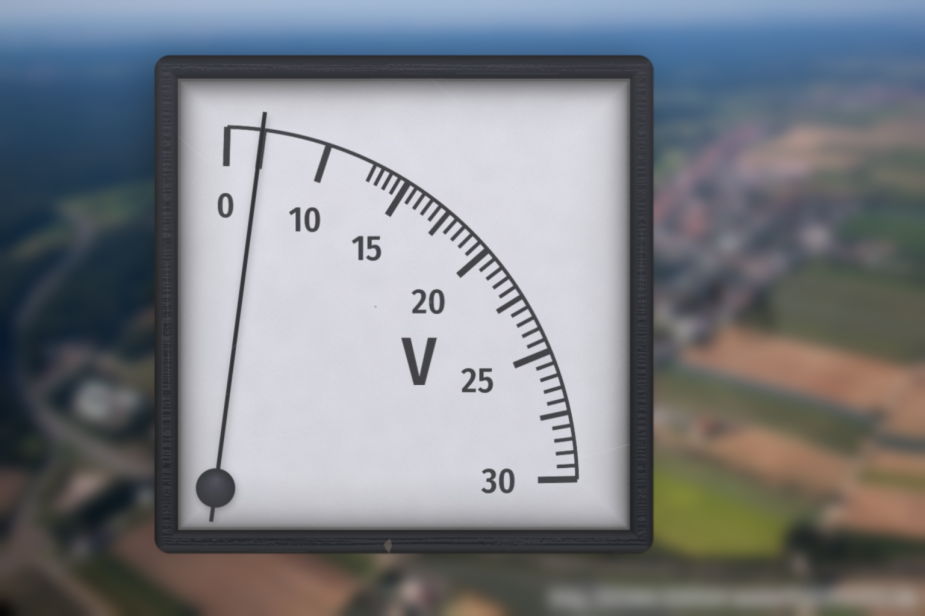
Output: 5 V
